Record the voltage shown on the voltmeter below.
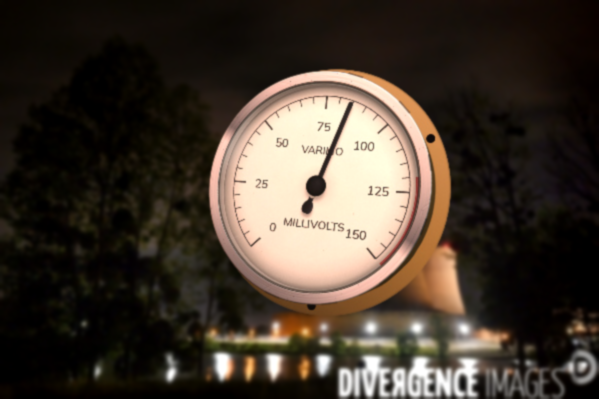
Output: 85 mV
